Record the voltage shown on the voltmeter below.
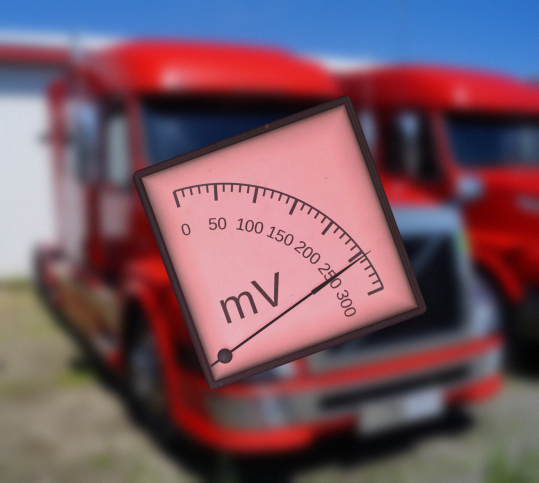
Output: 255 mV
